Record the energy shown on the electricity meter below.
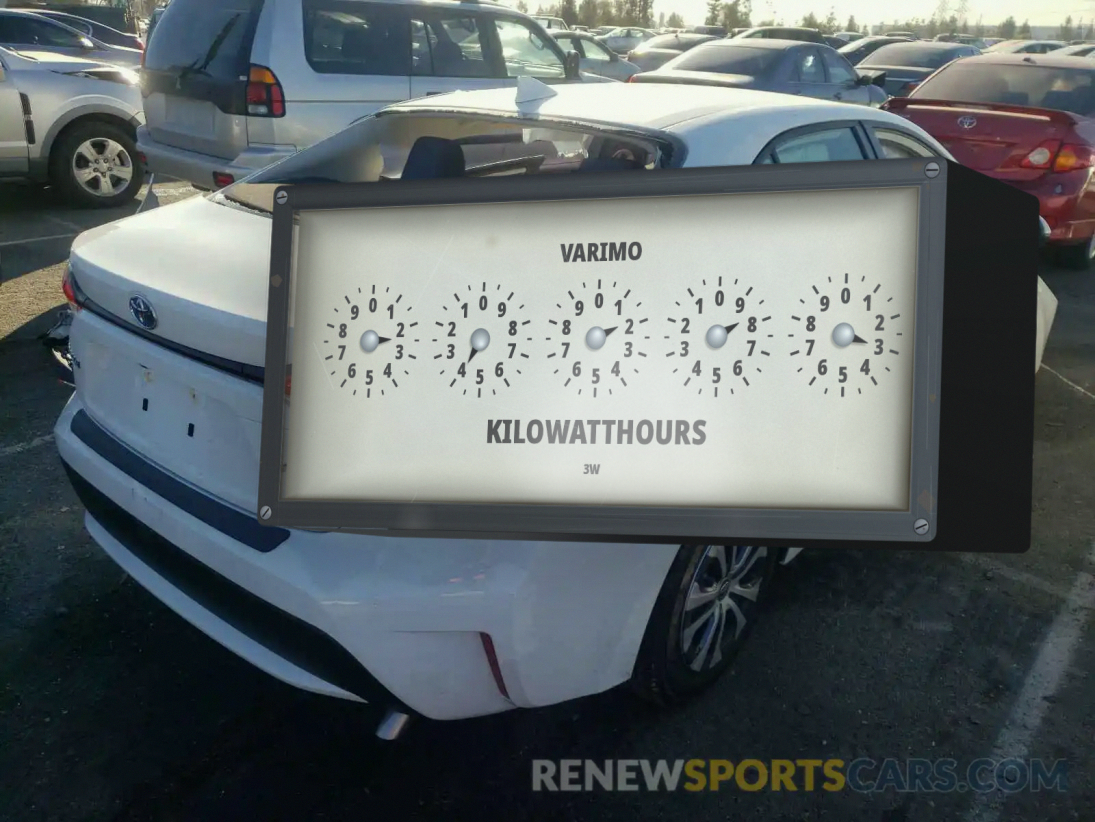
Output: 24183 kWh
